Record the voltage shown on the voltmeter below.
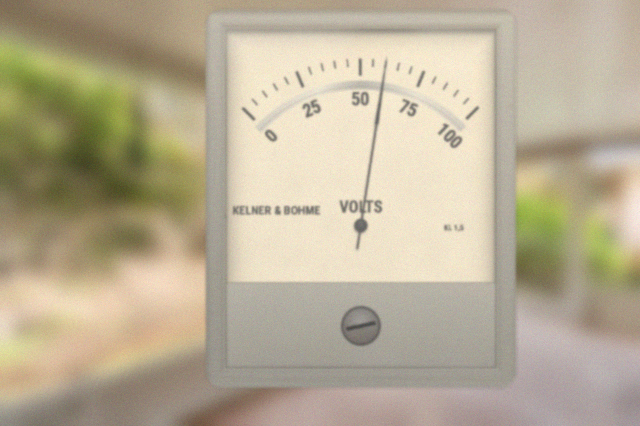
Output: 60 V
